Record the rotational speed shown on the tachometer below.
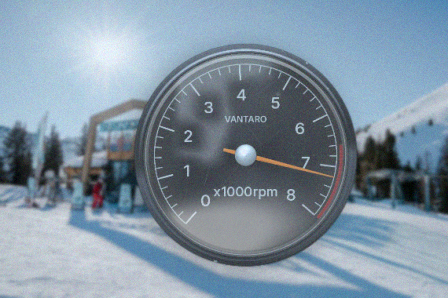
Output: 7200 rpm
